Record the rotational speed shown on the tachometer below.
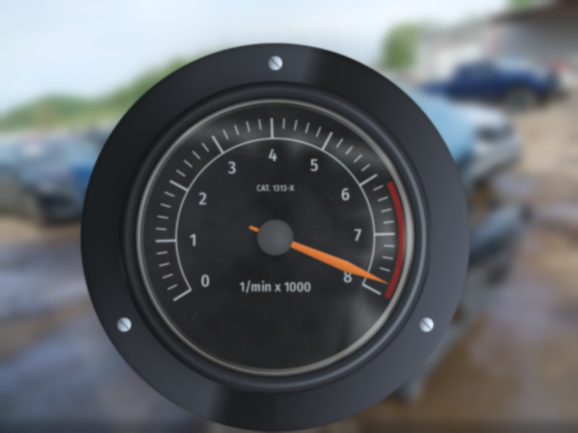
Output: 7800 rpm
